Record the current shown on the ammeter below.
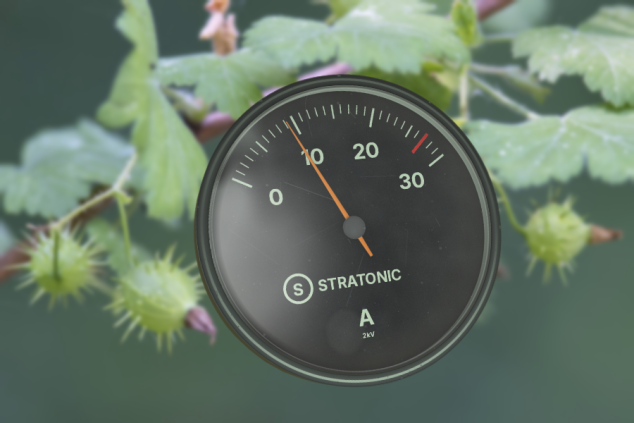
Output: 9 A
